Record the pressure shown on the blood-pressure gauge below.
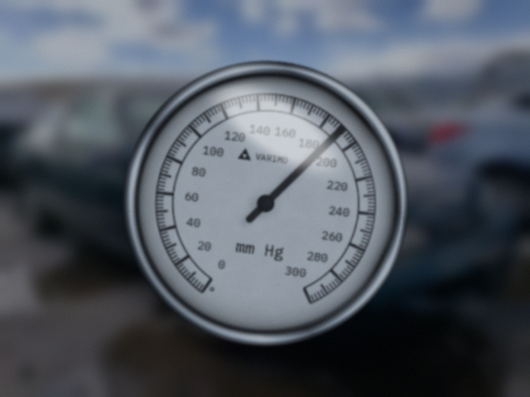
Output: 190 mmHg
